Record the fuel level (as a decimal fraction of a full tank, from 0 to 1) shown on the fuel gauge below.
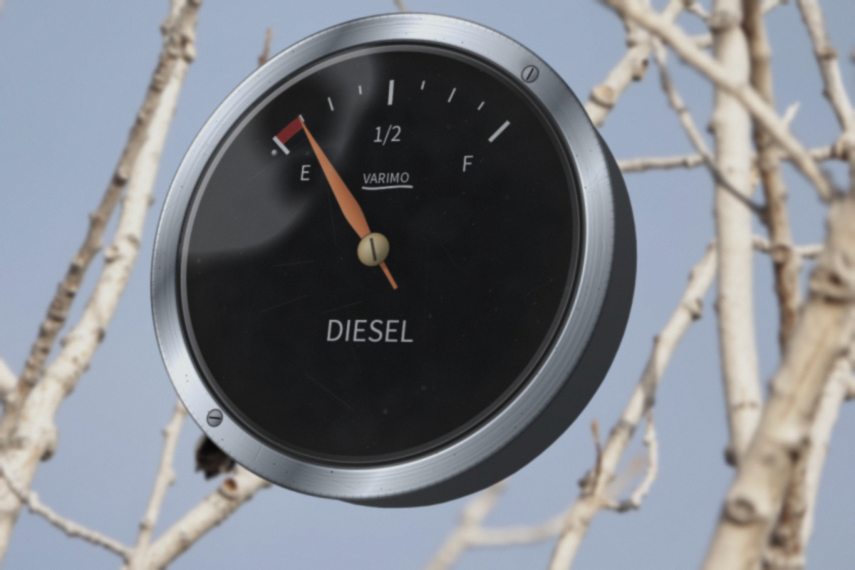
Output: 0.125
